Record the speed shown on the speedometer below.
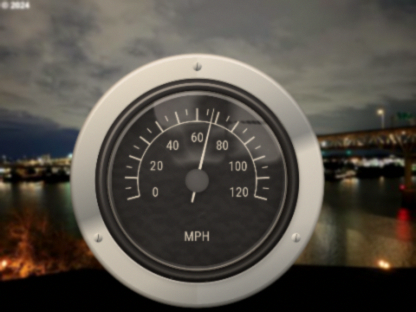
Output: 67.5 mph
